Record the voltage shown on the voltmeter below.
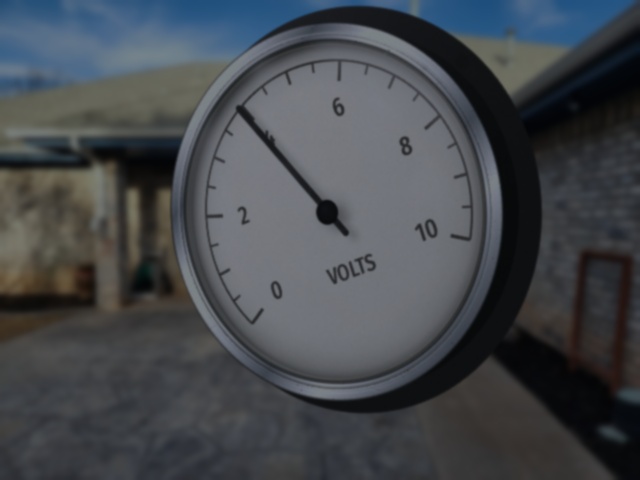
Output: 4 V
